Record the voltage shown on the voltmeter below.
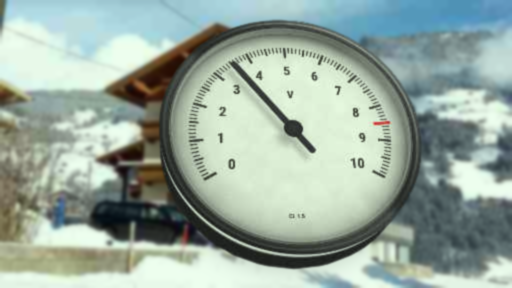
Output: 3.5 V
